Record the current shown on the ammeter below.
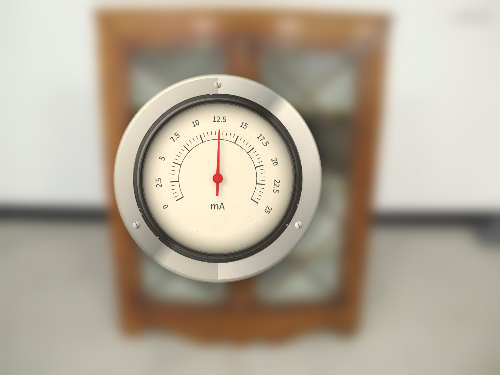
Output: 12.5 mA
